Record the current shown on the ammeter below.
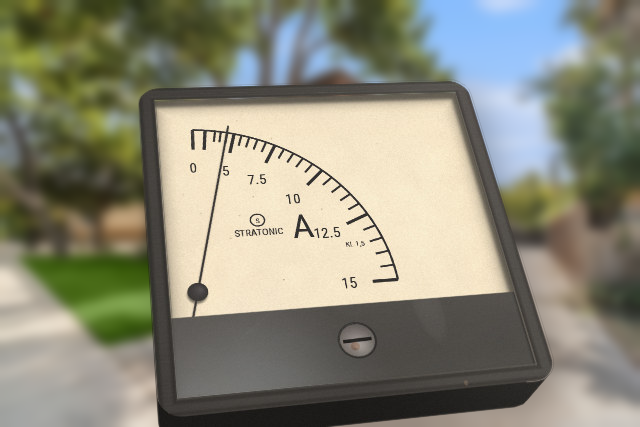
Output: 4.5 A
